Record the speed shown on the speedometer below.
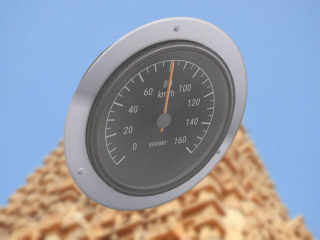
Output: 80 km/h
